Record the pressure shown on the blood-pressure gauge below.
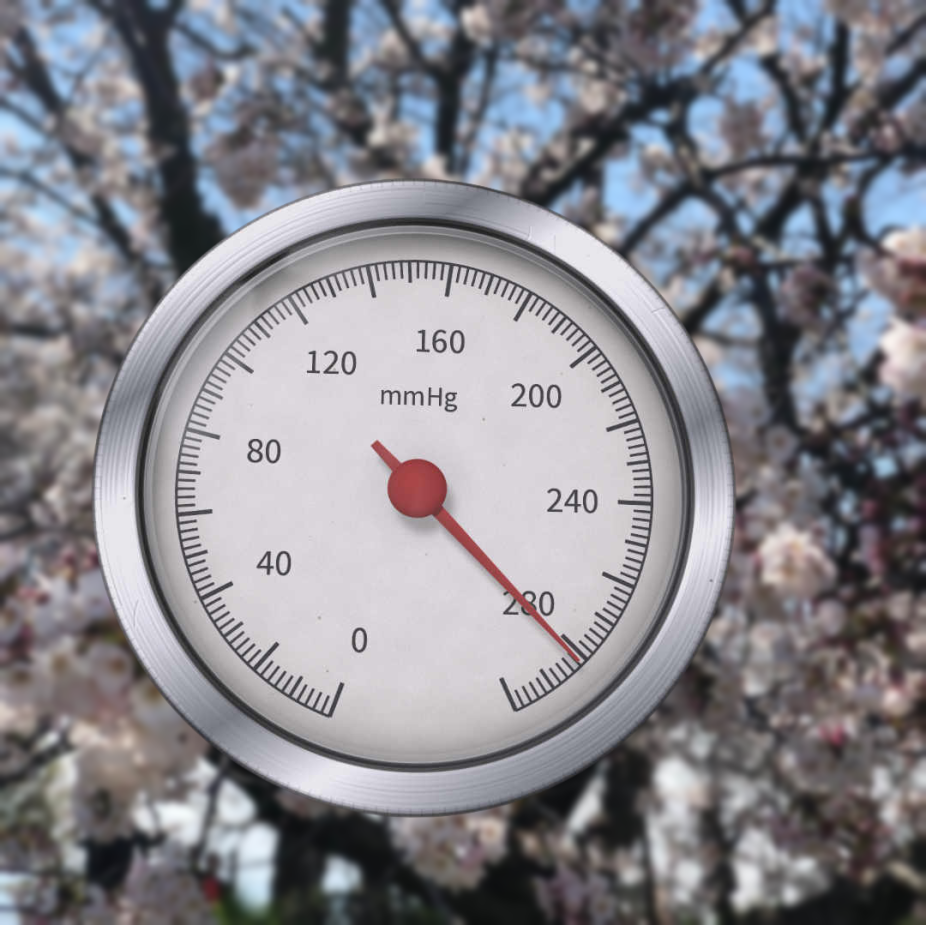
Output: 282 mmHg
